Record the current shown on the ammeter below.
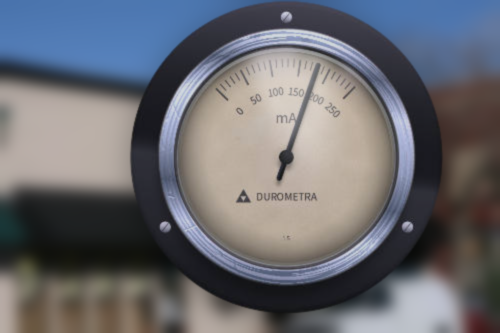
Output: 180 mA
